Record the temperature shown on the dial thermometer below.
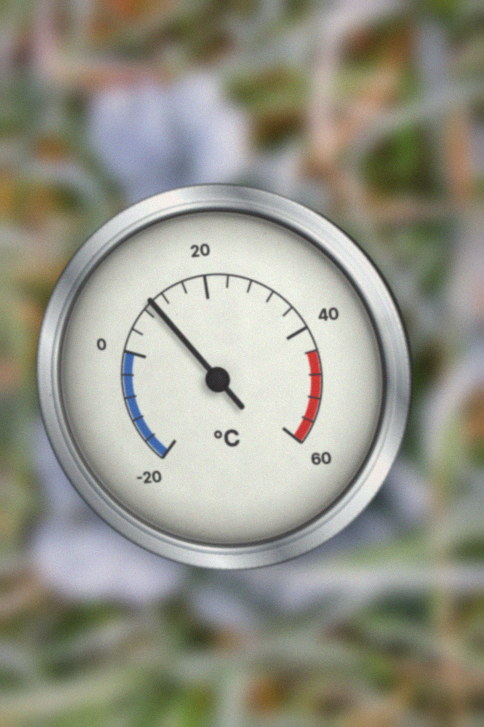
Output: 10 °C
